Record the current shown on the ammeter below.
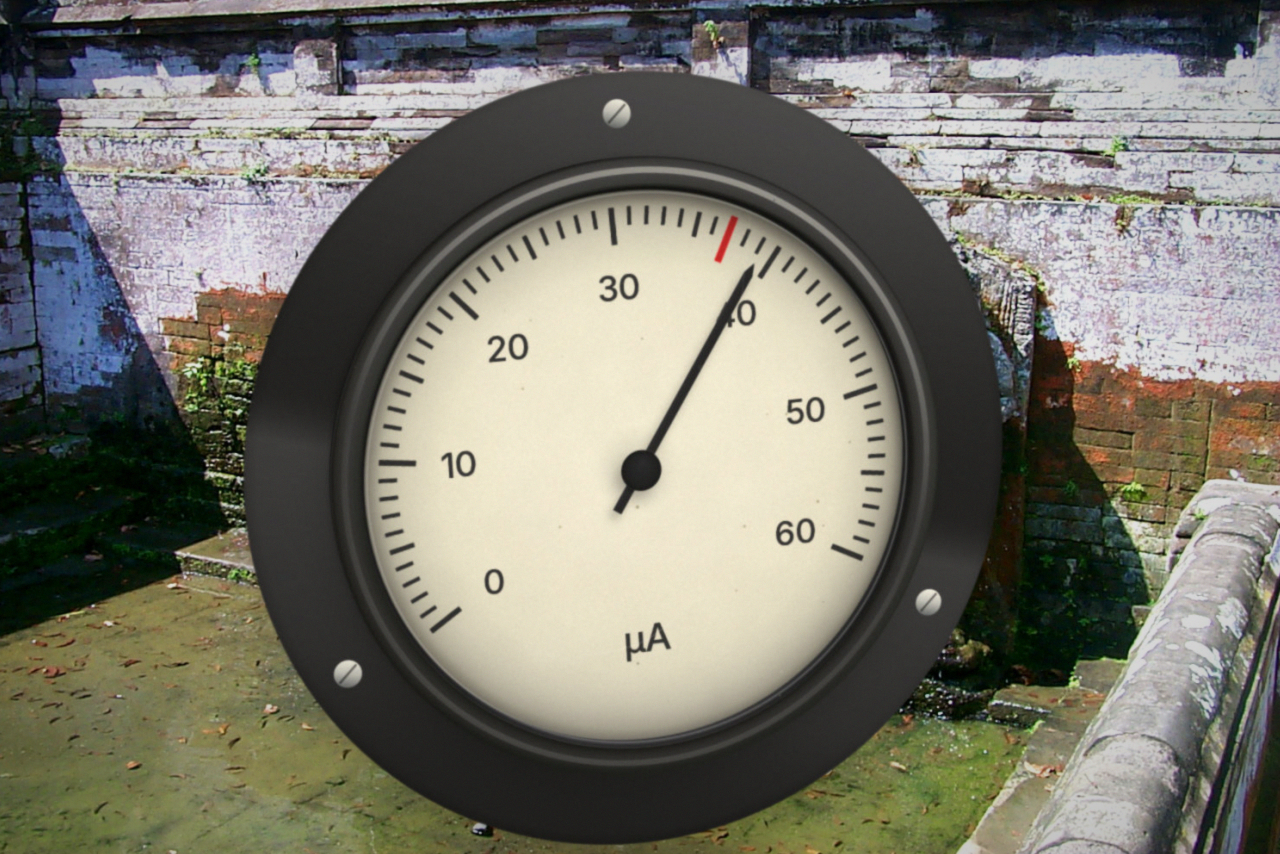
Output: 39 µA
